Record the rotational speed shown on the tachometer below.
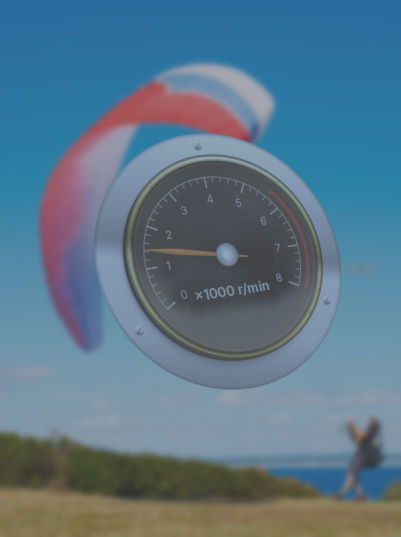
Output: 1400 rpm
